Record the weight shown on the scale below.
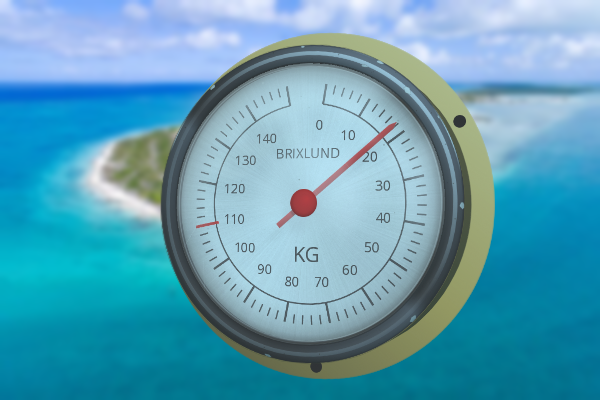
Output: 18 kg
